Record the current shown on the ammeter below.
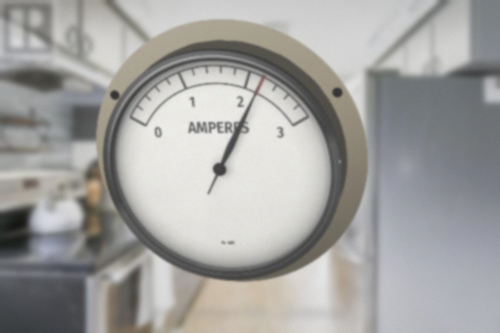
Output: 2.2 A
